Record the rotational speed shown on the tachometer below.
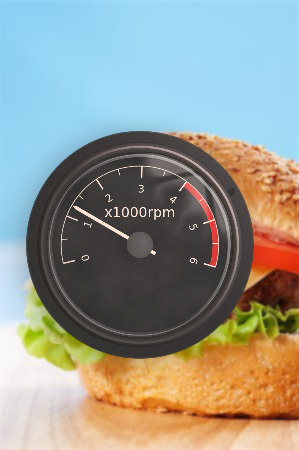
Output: 1250 rpm
